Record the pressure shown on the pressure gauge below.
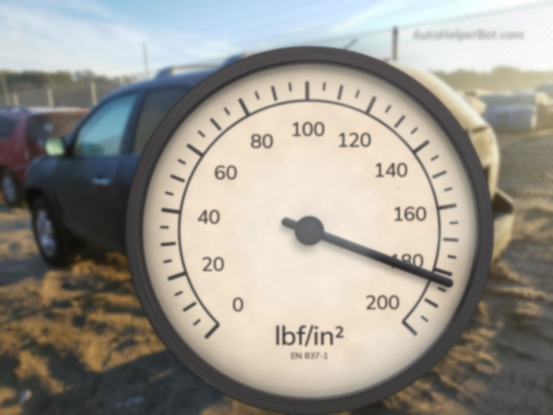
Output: 182.5 psi
